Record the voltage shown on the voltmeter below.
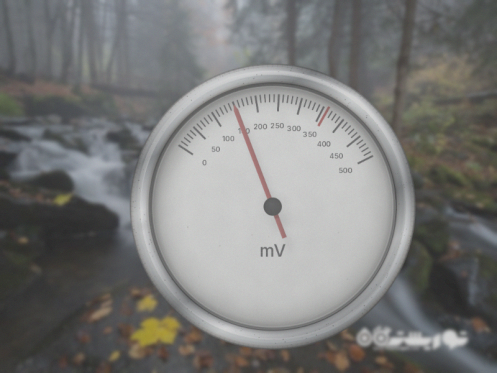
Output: 150 mV
